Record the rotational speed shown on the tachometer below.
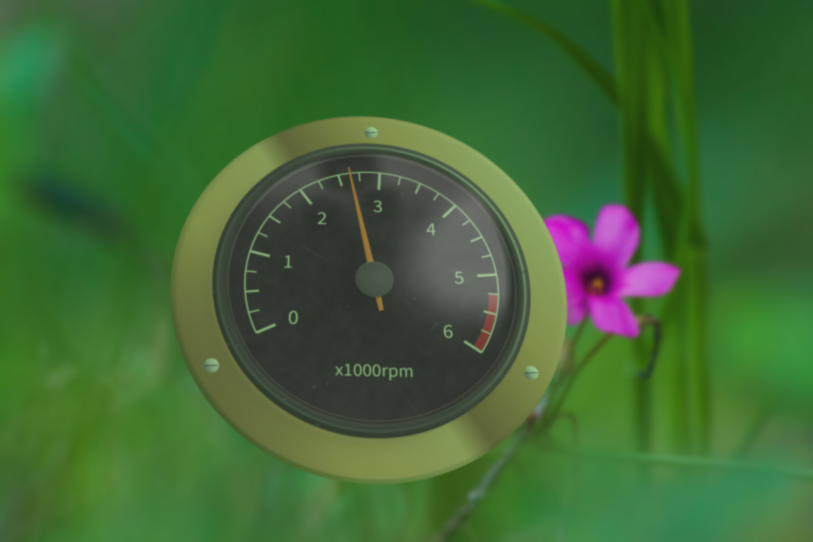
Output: 2625 rpm
